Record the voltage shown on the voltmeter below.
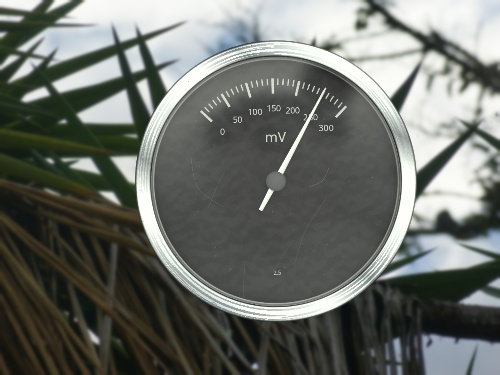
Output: 250 mV
